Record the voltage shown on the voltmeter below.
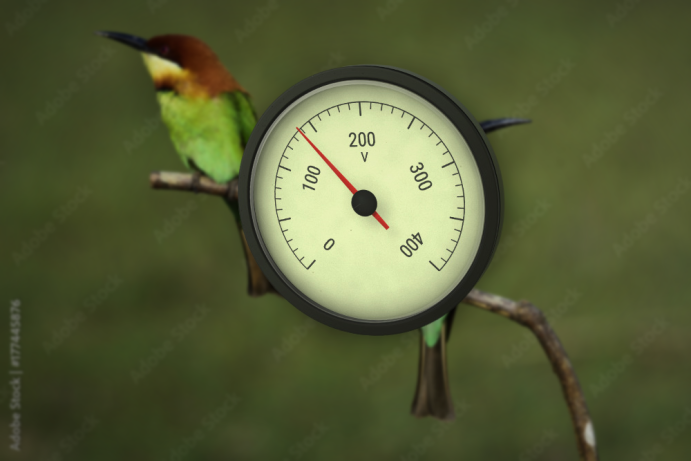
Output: 140 V
